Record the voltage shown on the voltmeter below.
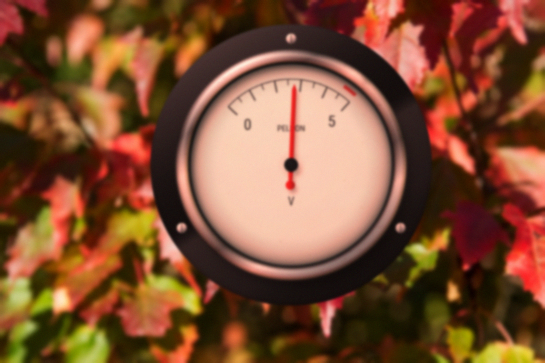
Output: 2.75 V
